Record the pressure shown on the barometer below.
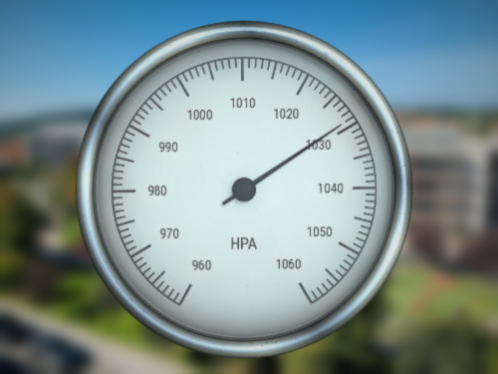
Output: 1029 hPa
